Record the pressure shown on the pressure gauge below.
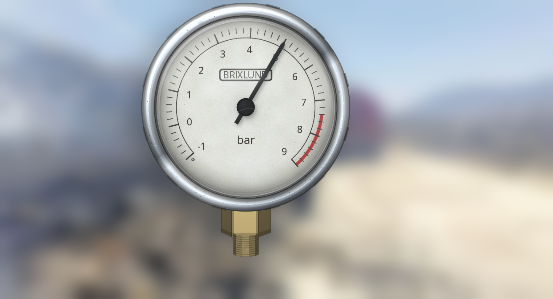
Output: 5 bar
